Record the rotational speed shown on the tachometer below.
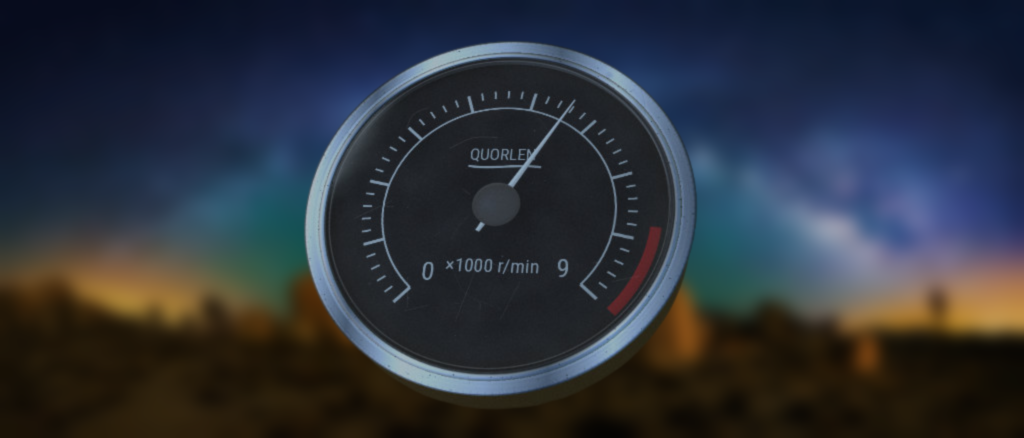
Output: 5600 rpm
